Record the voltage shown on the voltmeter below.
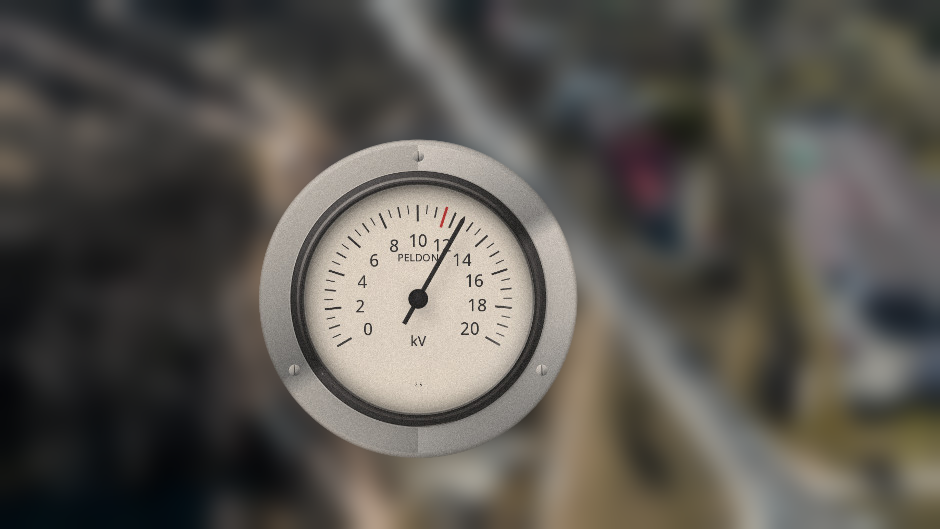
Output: 12.5 kV
